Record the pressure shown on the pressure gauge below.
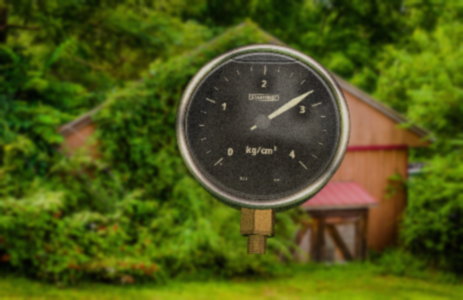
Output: 2.8 kg/cm²
